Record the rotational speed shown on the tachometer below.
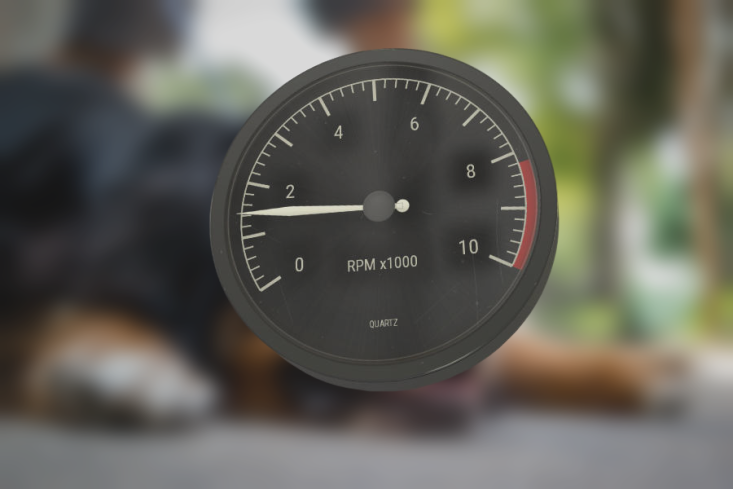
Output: 1400 rpm
